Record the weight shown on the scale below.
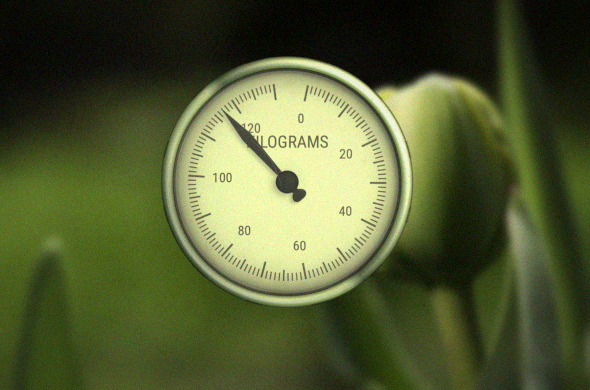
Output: 117 kg
